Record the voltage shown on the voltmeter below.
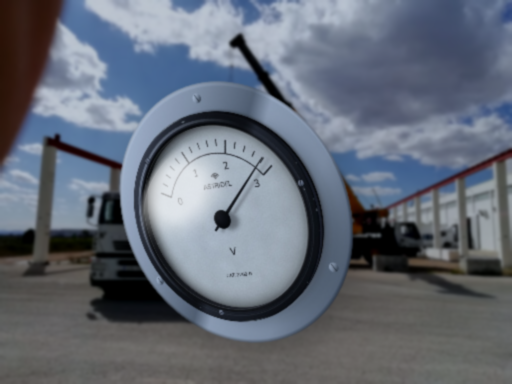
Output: 2.8 V
